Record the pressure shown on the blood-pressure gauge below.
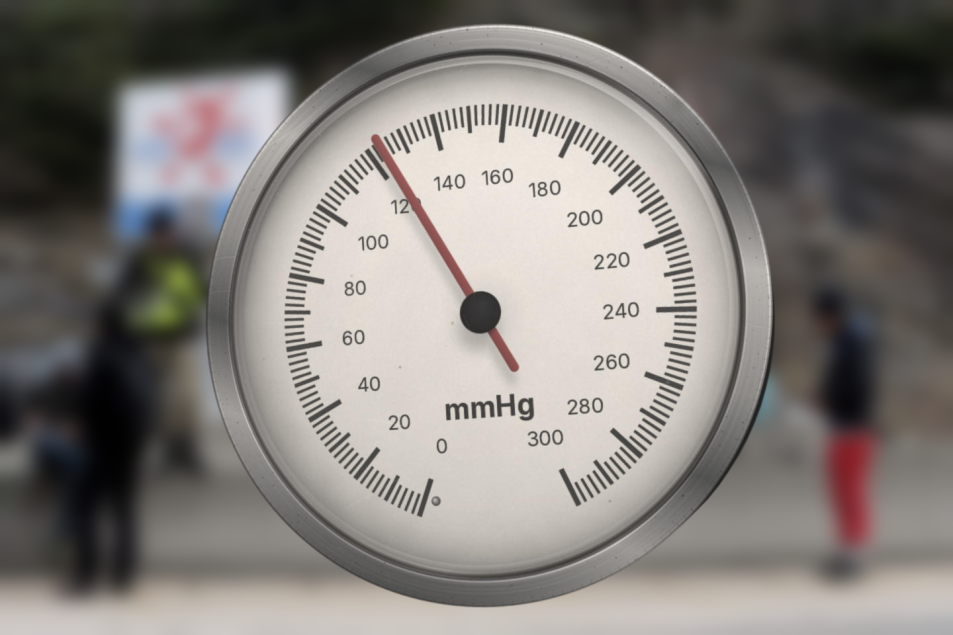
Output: 124 mmHg
